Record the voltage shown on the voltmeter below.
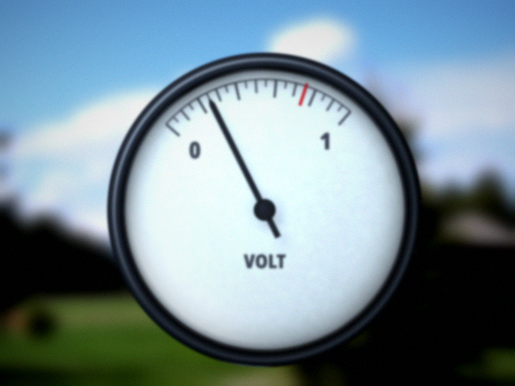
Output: 0.25 V
